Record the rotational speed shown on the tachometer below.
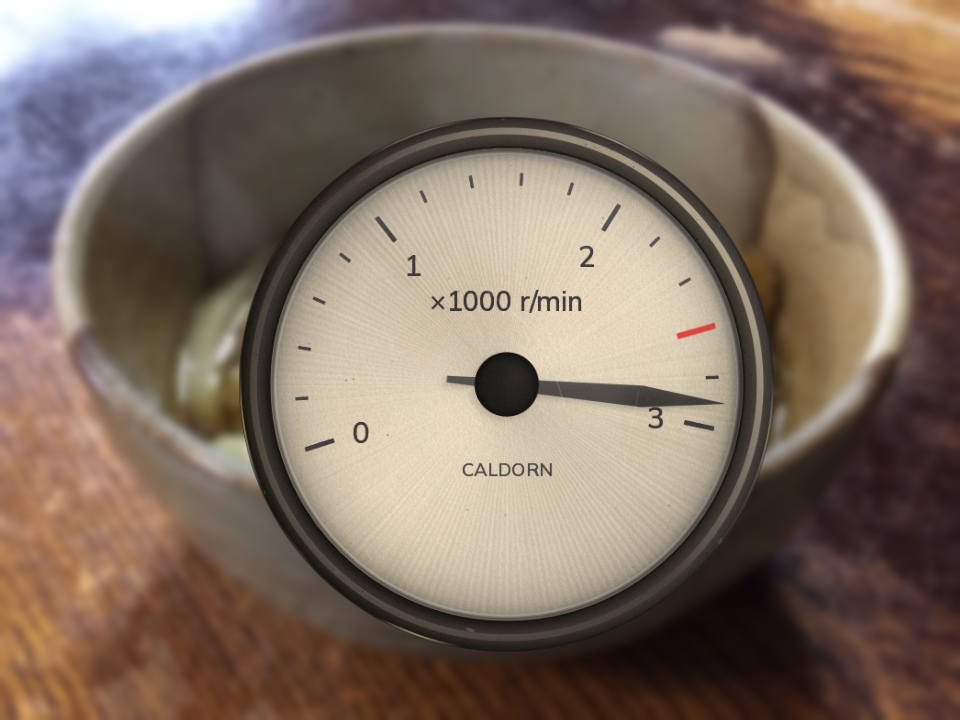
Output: 2900 rpm
